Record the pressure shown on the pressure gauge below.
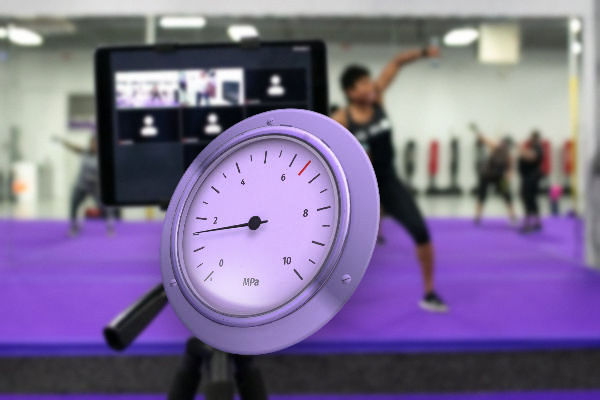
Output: 1.5 MPa
